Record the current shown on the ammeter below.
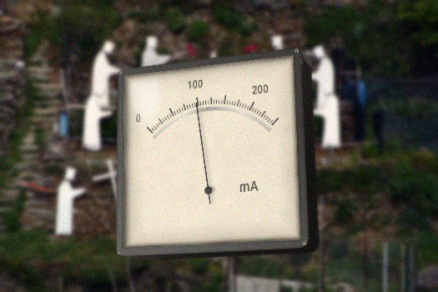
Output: 100 mA
